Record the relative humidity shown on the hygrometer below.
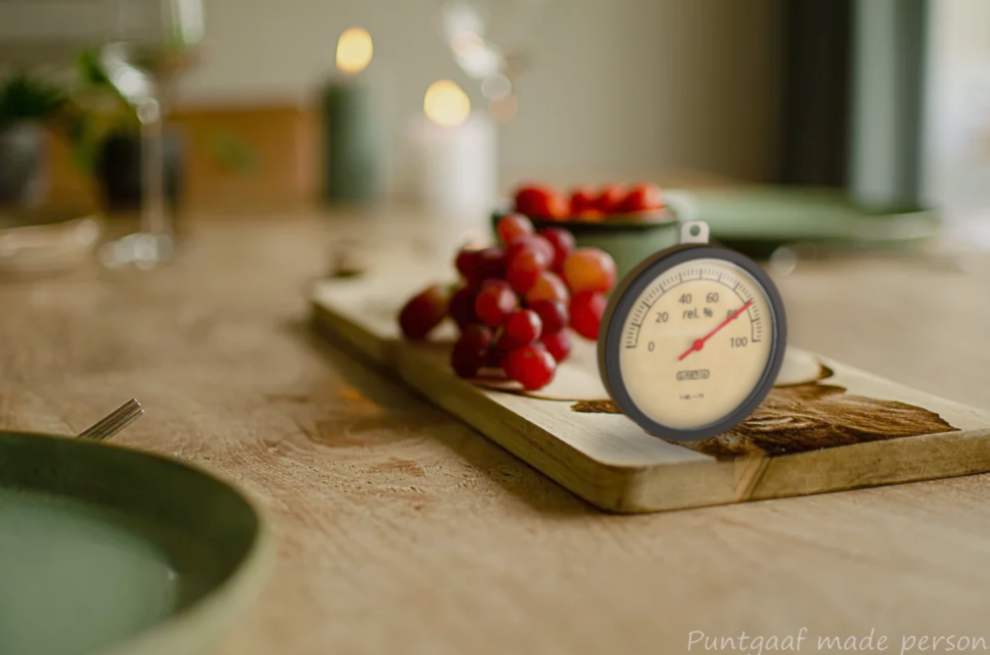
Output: 80 %
